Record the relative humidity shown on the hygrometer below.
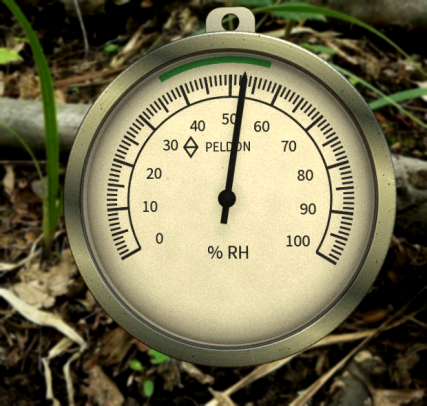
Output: 53 %
